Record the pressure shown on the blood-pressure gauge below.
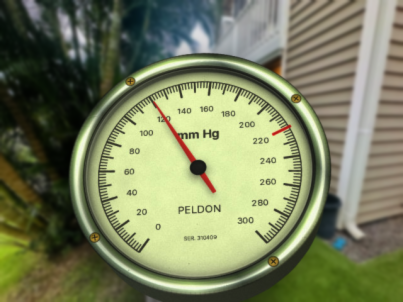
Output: 120 mmHg
